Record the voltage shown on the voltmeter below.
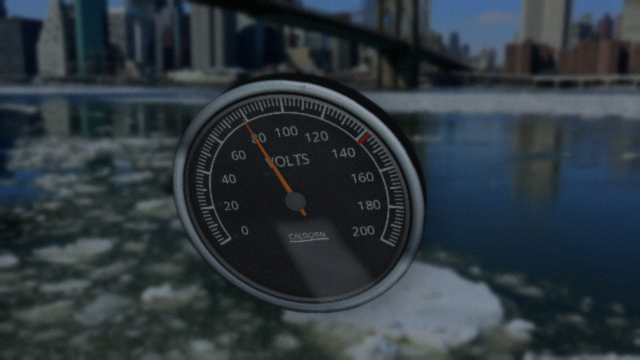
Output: 80 V
